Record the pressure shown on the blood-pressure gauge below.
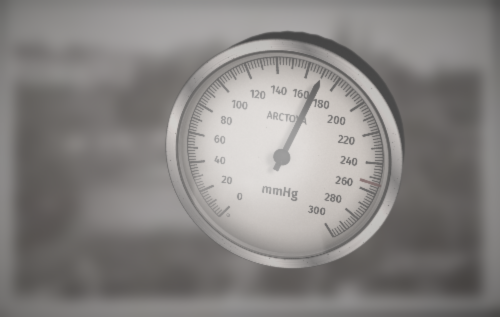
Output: 170 mmHg
